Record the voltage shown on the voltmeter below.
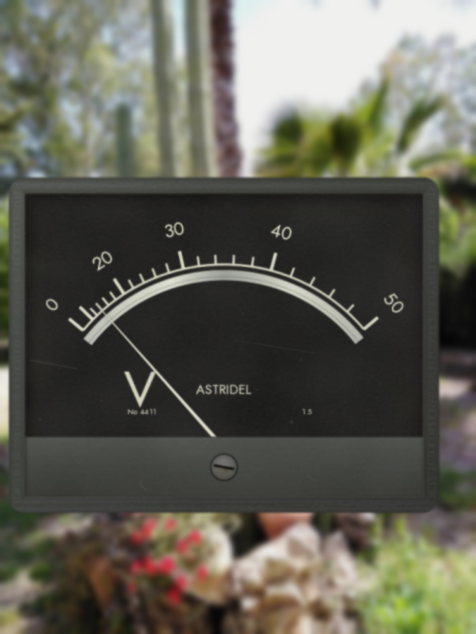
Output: 14 V
